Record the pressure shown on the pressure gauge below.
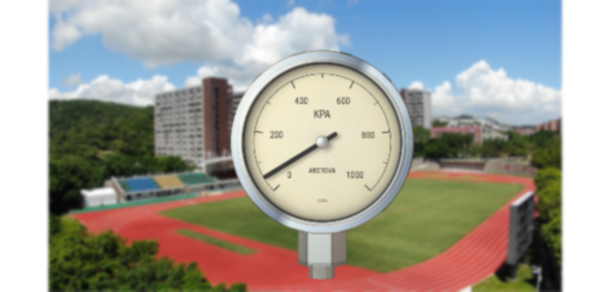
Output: 50 kPa
